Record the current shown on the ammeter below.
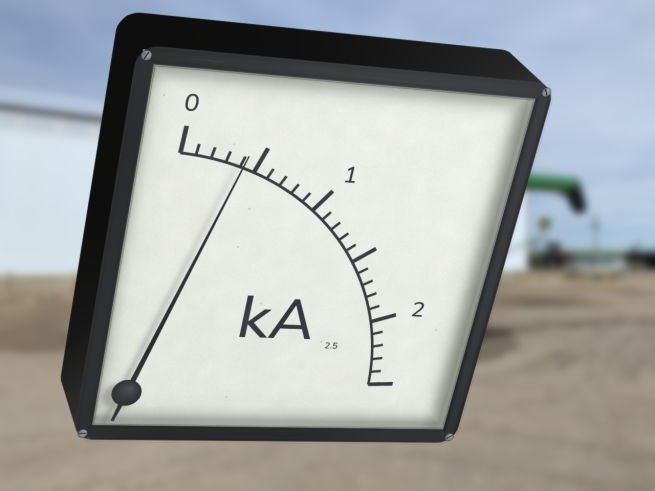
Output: 0.4 kA
